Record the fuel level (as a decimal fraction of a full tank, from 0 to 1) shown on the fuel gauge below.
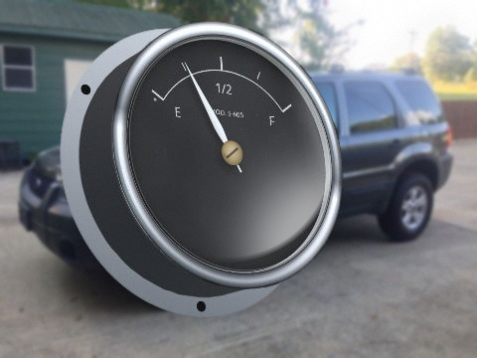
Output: 0.25
